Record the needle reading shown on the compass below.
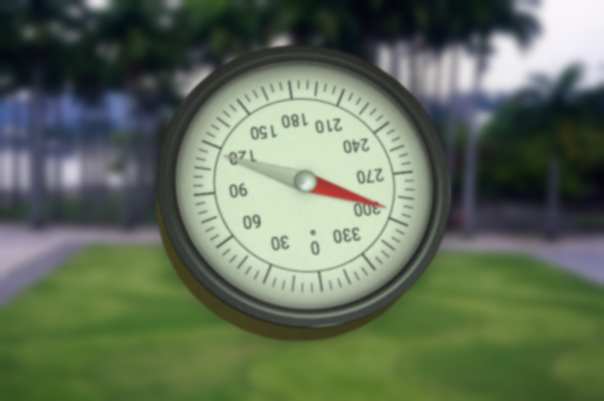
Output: 295 °
